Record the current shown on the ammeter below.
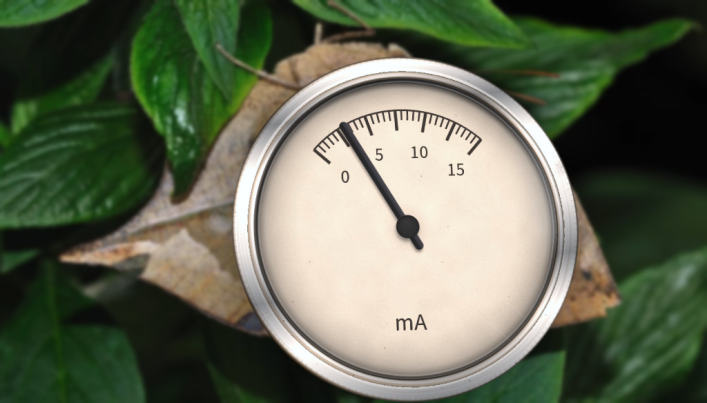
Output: 3 mA
